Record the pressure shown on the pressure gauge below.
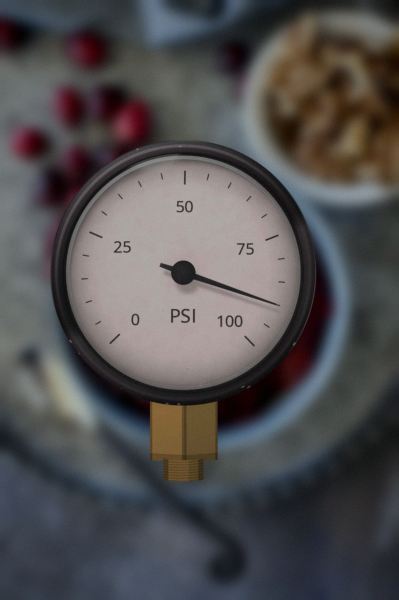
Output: 90 psi
